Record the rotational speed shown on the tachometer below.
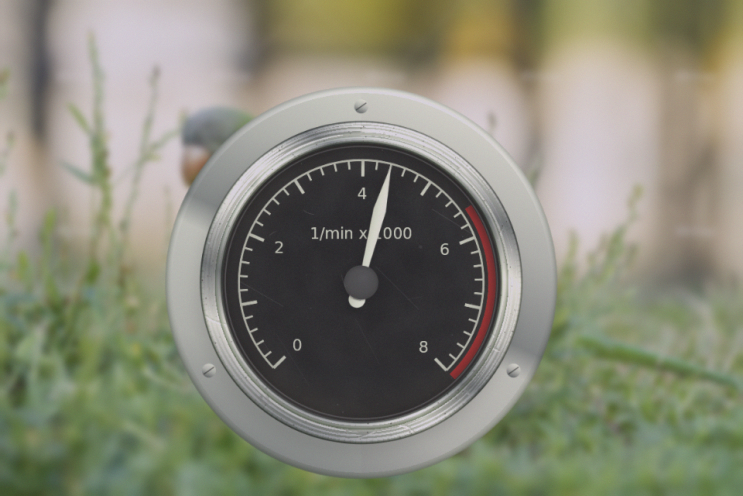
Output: 4400 rpm
